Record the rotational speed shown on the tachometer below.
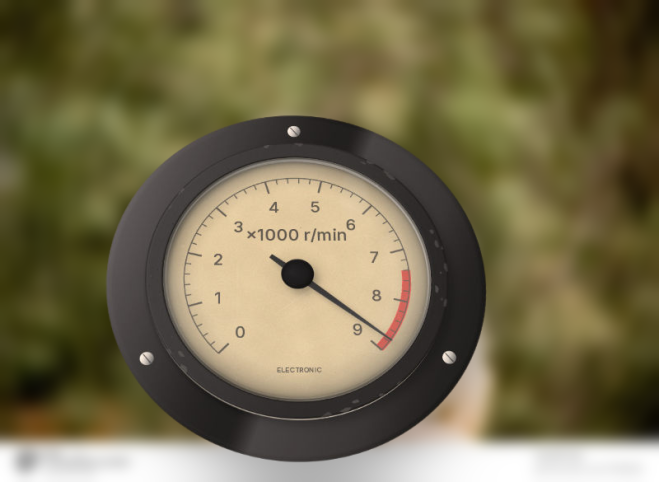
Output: 8800 rpm
